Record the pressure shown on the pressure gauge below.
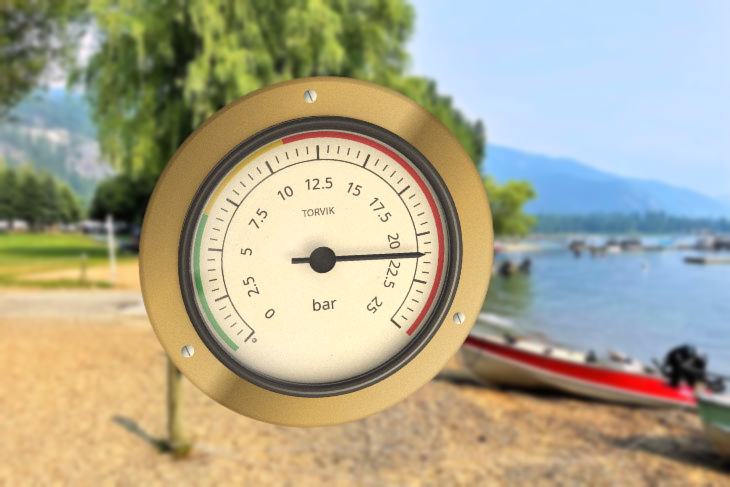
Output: 21 bar
